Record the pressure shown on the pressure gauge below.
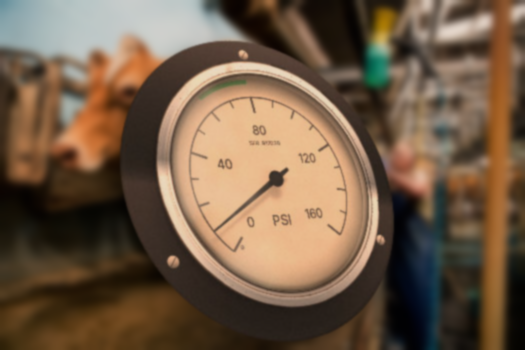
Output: 10 psi
